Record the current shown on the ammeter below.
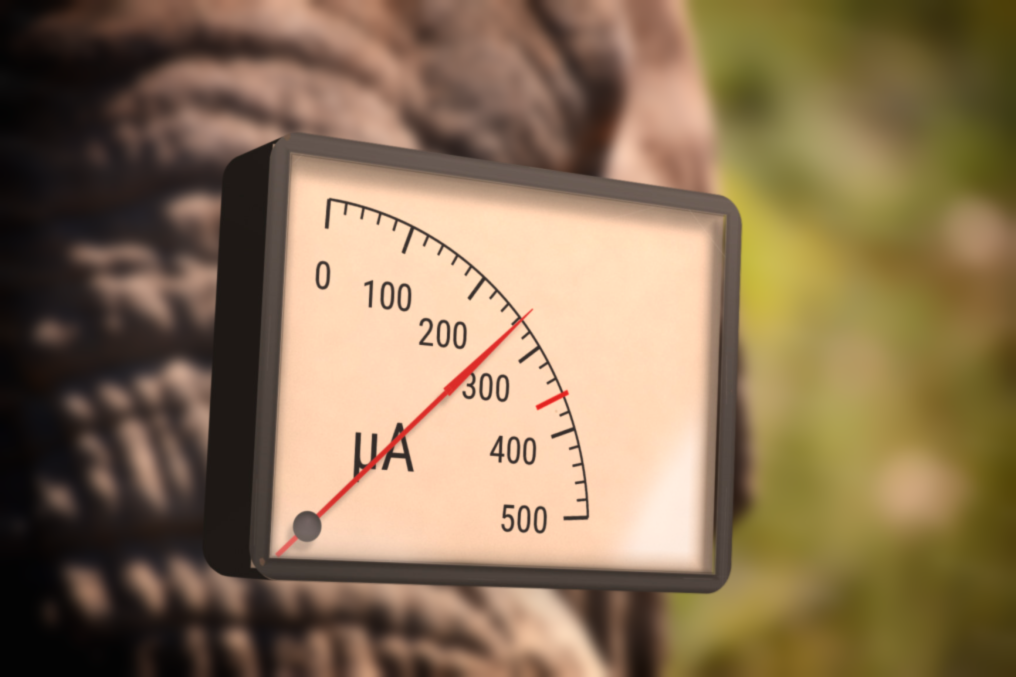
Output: 260 µA
